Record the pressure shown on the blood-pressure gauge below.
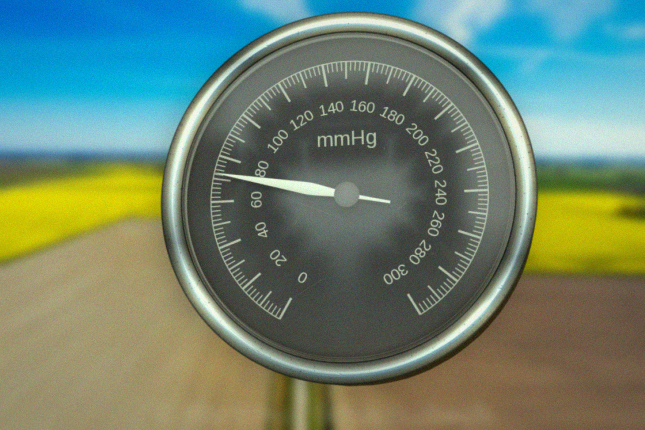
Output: 72 mmHg
